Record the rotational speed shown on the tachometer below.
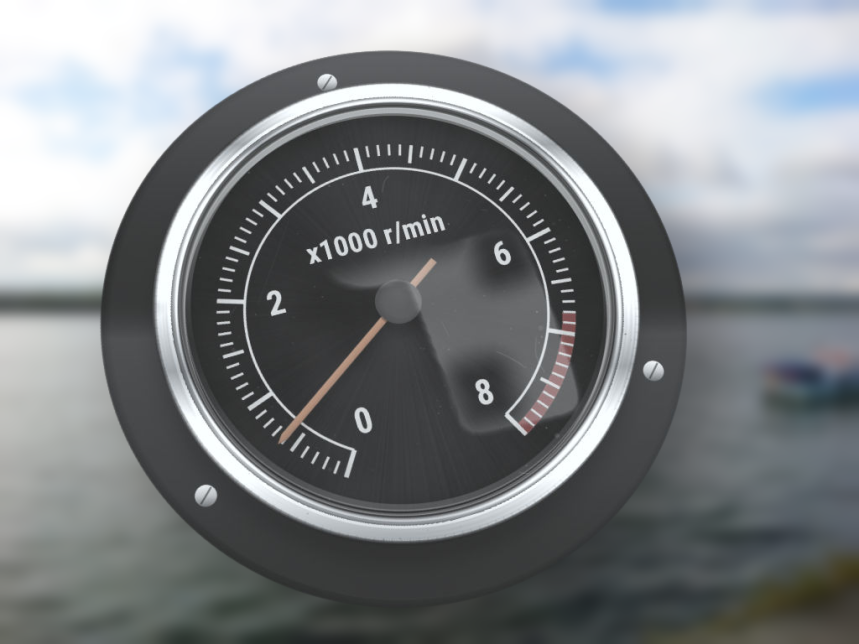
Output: 600 rpm
